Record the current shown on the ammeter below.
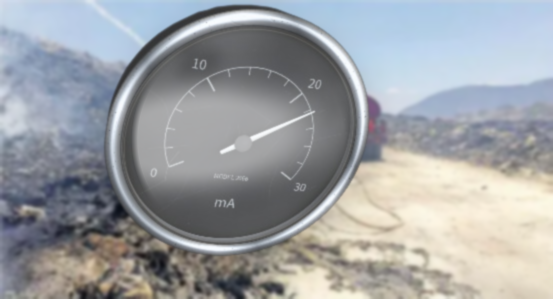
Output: 22 mA
